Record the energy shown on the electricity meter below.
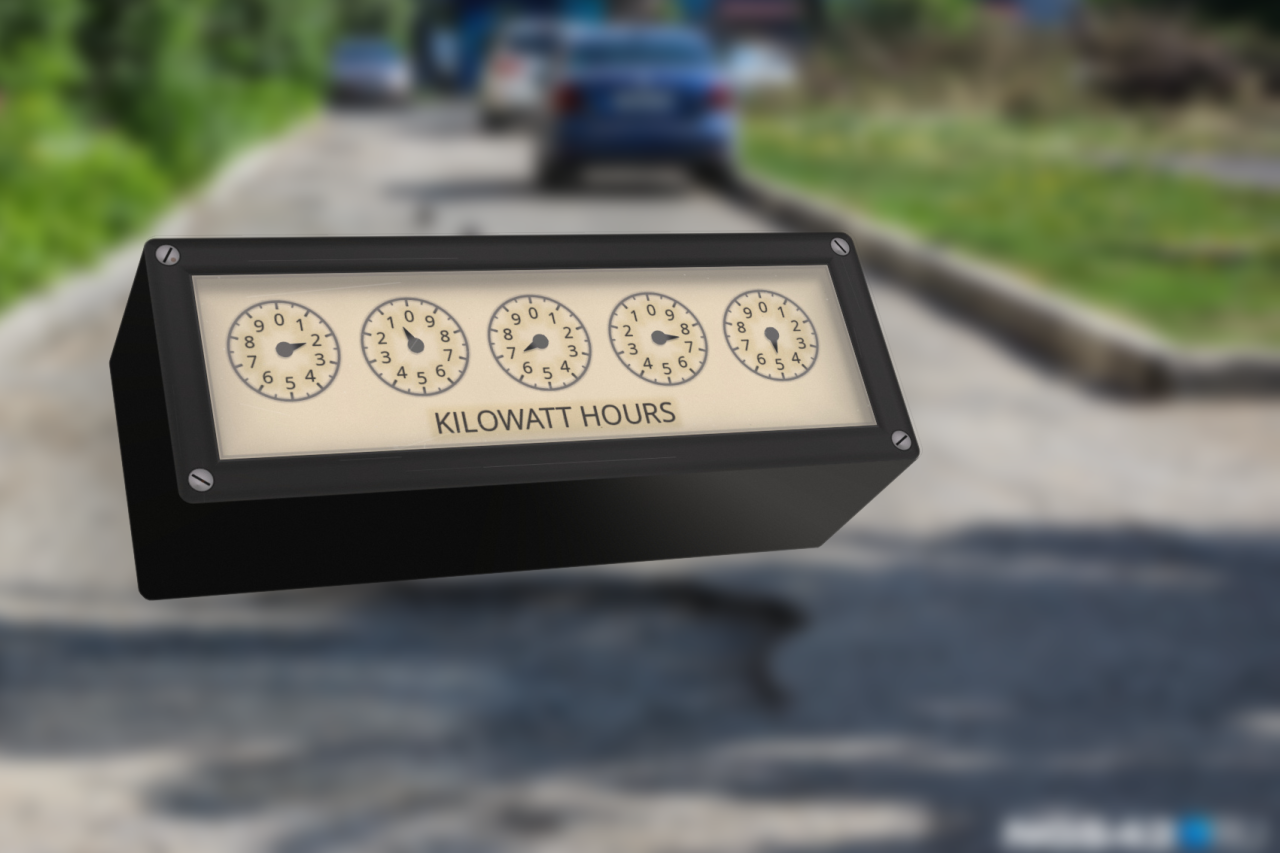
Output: 20675 kWh
